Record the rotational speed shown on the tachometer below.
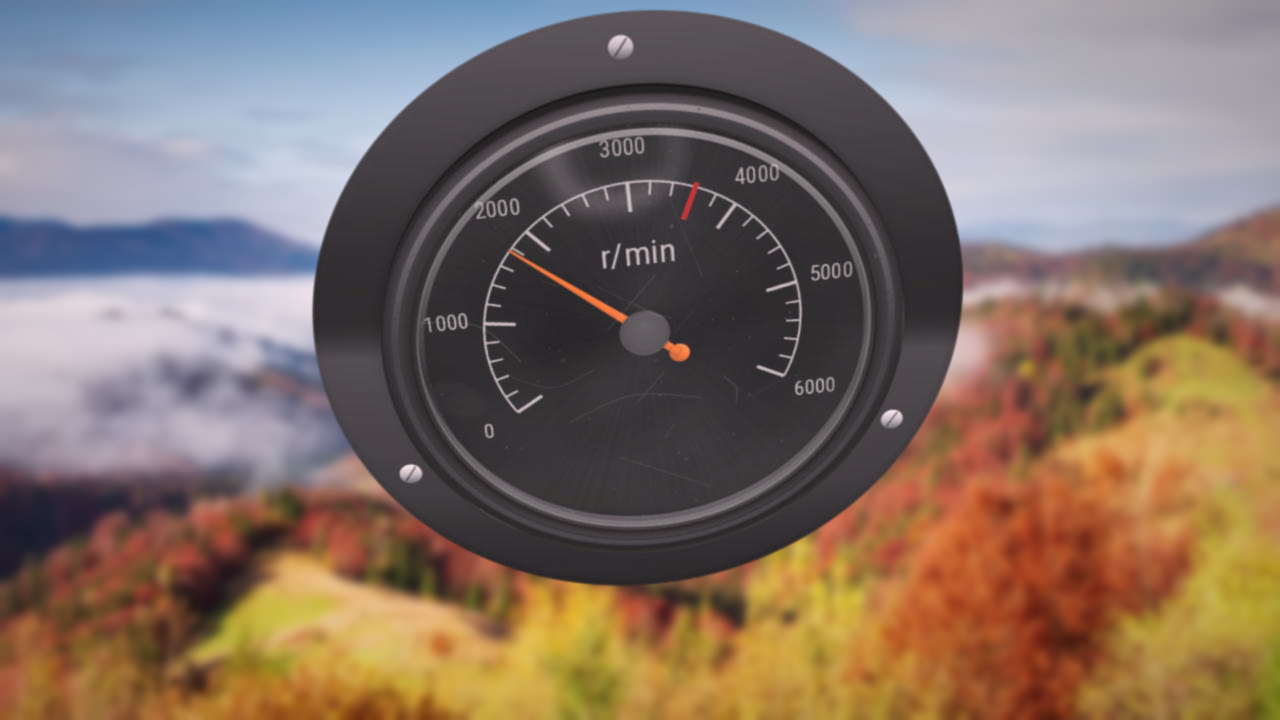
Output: 1800 rpm
